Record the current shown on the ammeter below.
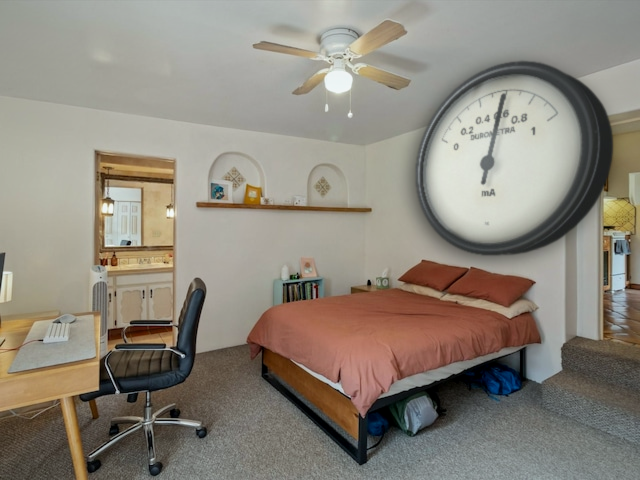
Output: 0.6 mA
